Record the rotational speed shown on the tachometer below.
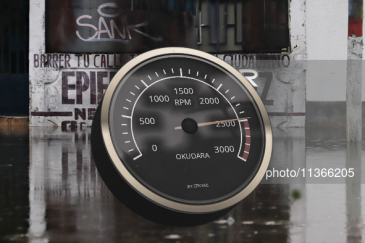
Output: 2500 rpm
